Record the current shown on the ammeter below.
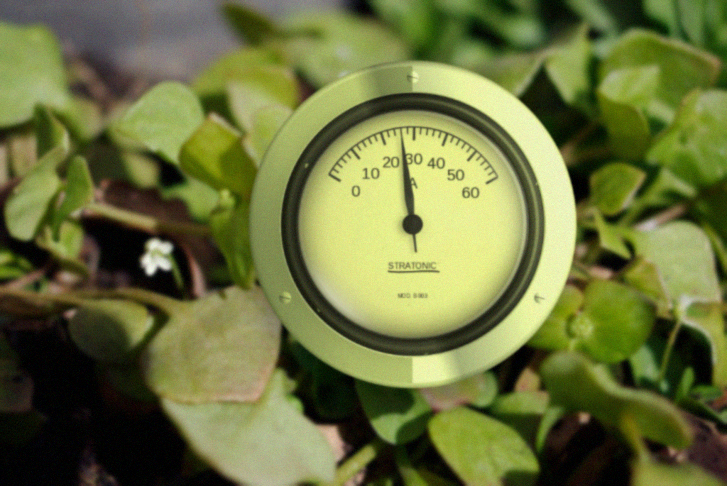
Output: 26 A
